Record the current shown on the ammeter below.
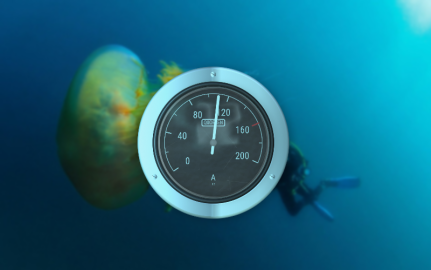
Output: 110 A
